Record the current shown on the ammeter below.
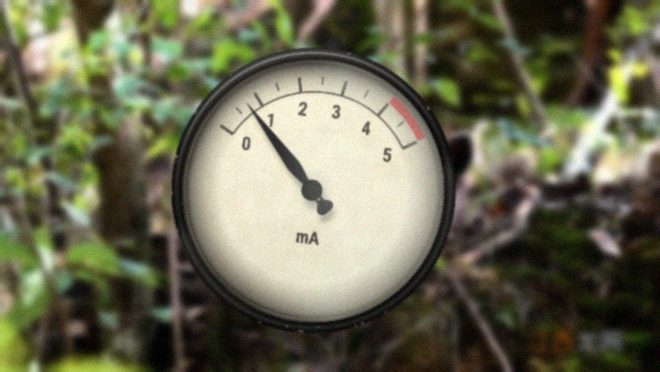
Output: 0.75 mA
